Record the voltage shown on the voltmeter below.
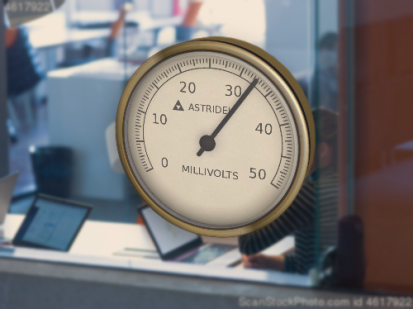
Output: 32.5 mV
